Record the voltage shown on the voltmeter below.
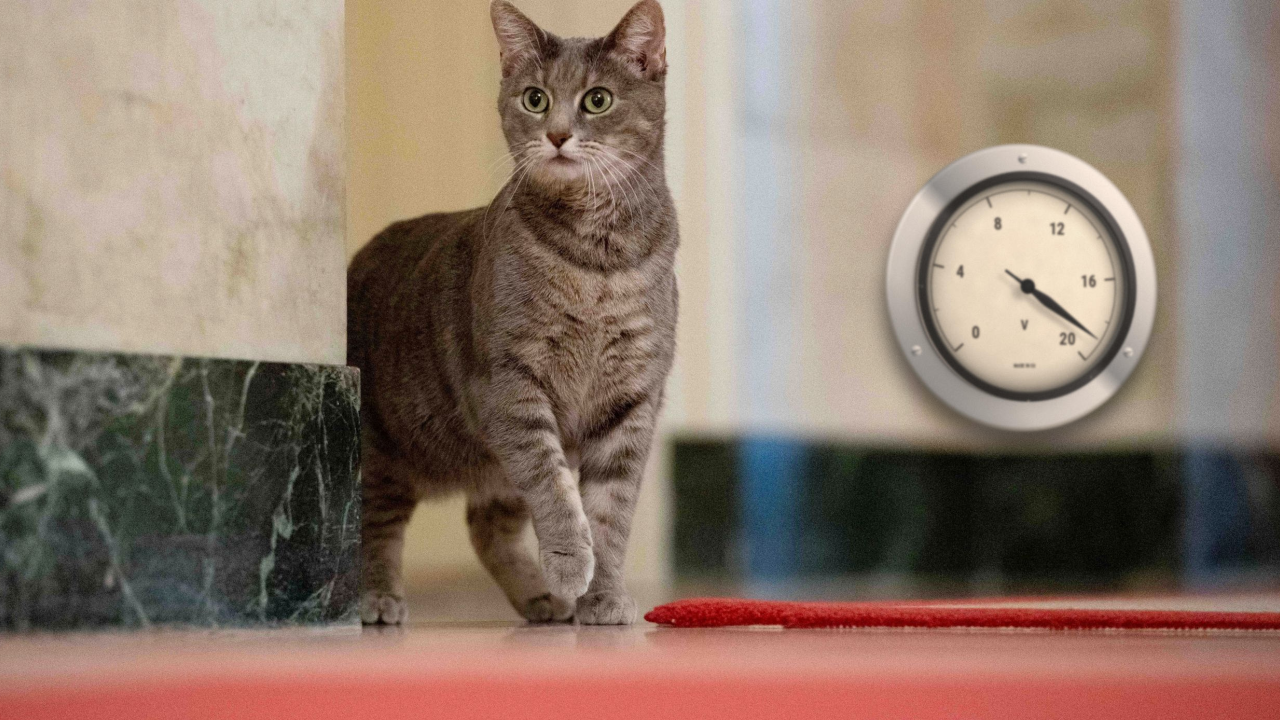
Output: 19 V
